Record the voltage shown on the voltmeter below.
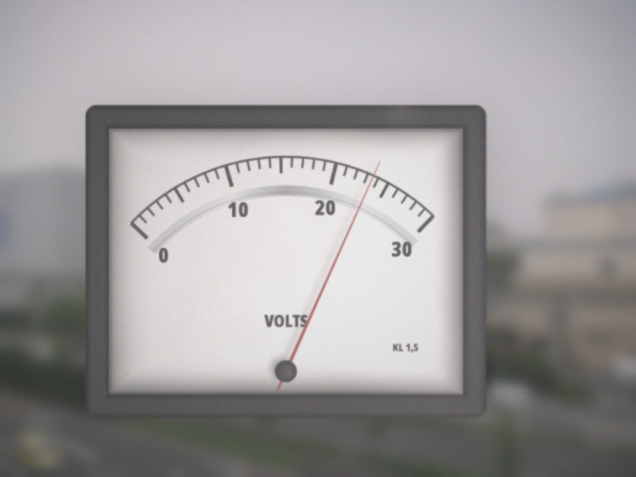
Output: 23.5 V
